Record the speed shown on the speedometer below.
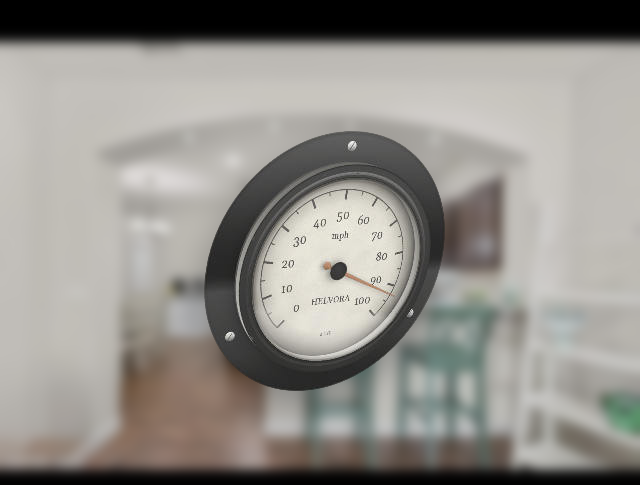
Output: 92.5 mph
